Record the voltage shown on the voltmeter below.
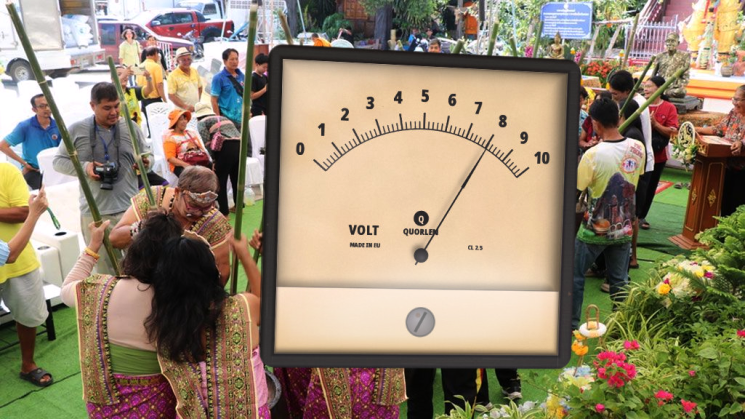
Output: 8 V
